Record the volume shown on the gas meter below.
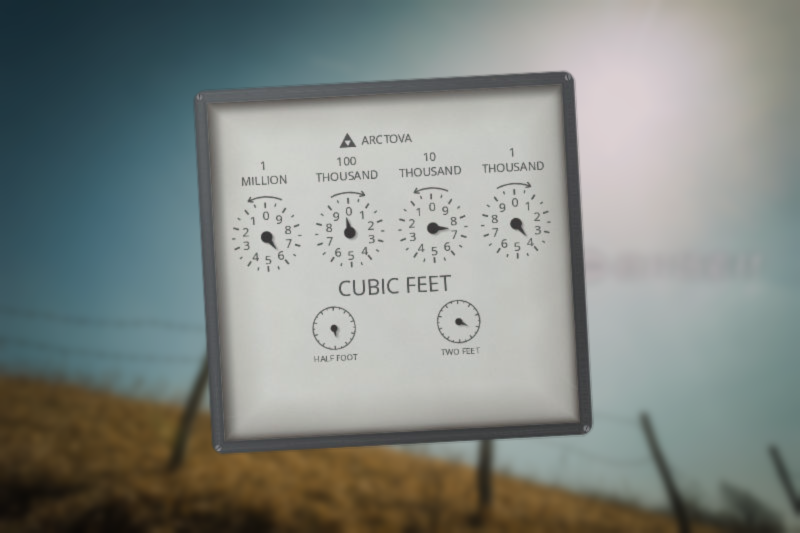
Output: 597400 ft³
